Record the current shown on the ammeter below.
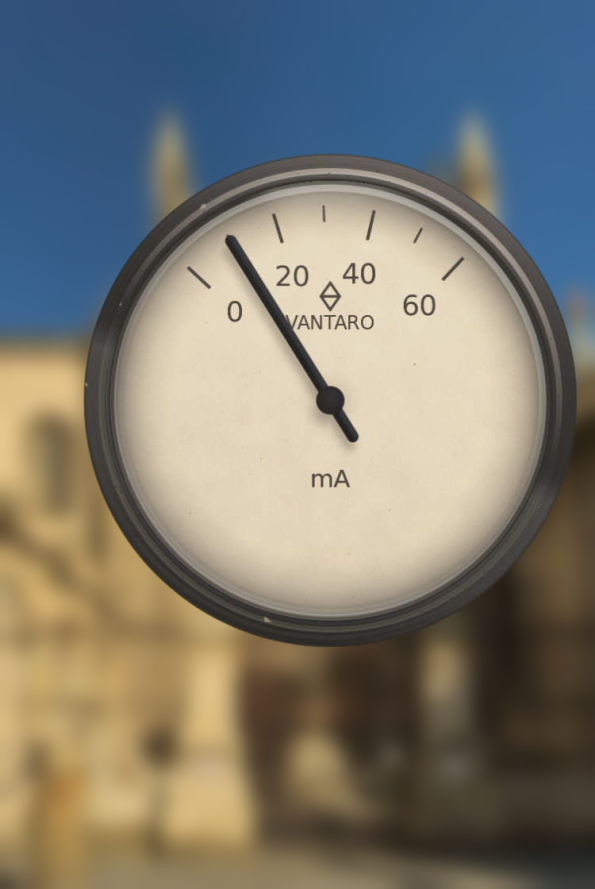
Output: 10 mA
